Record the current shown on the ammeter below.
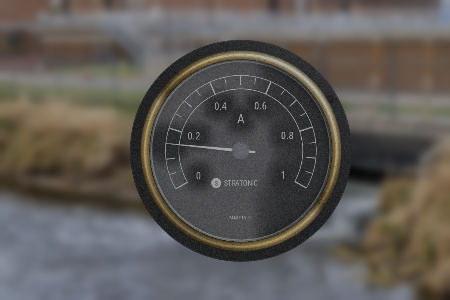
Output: 0.15 A
